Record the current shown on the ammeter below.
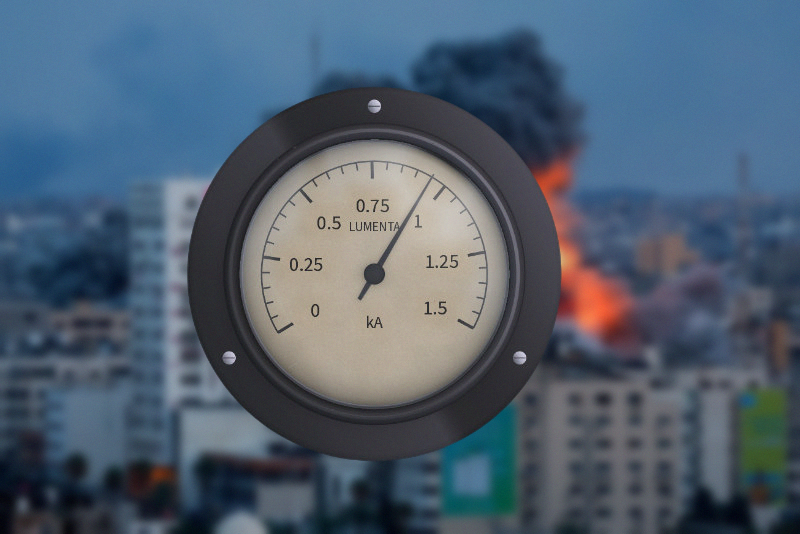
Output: 0.95 kA
